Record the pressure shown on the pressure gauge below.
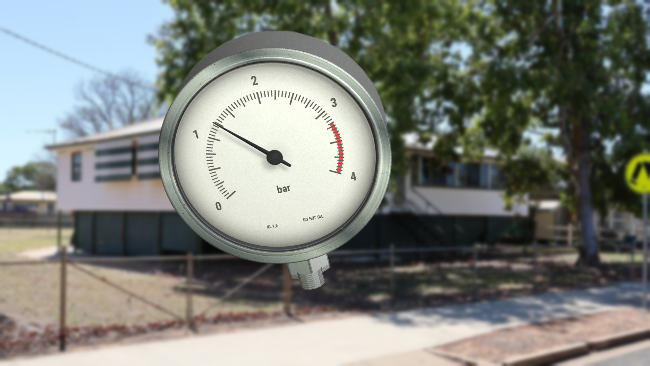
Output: 1.25 bar
